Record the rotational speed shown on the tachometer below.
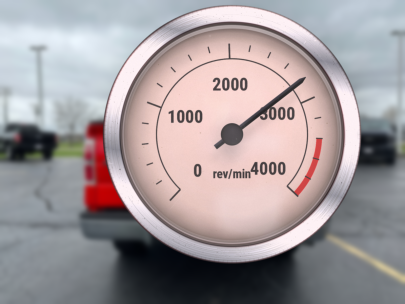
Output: 2800 rpm
